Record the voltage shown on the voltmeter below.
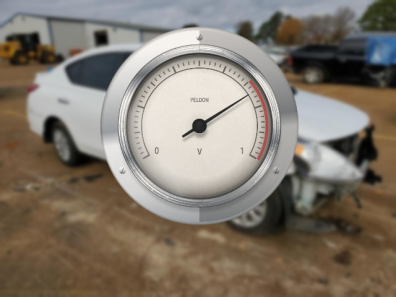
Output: 0.74 V
